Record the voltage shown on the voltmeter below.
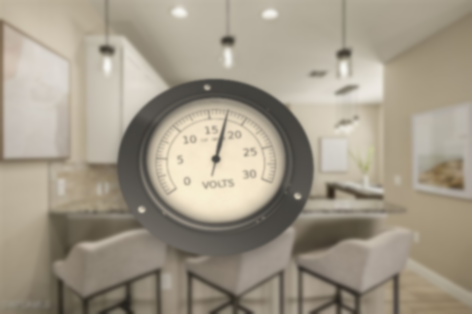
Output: 17.5 V
